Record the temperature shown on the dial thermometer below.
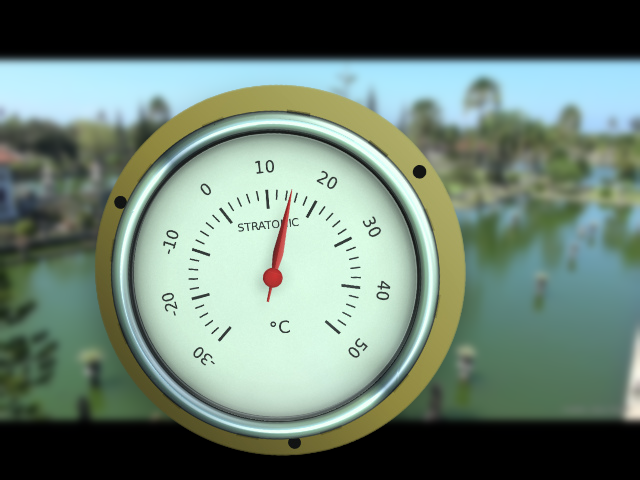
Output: 15 °C
